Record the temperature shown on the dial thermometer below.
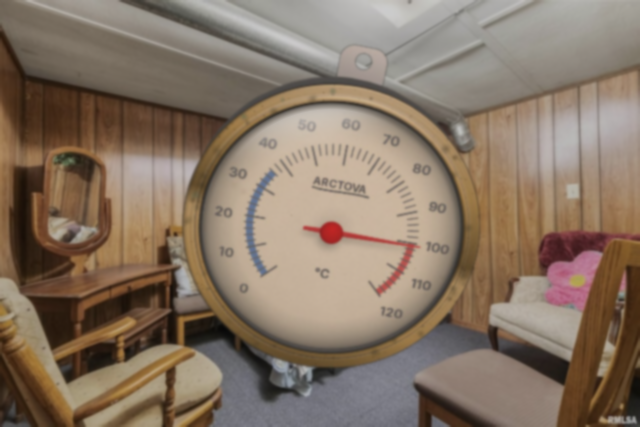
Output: 100 °C
